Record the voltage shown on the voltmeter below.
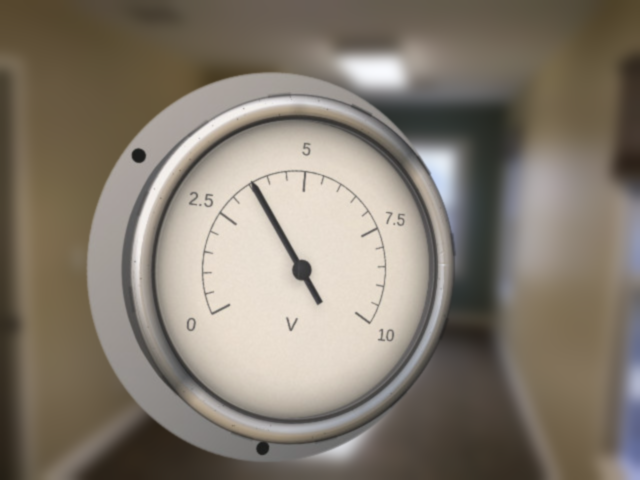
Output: 3.5 V
